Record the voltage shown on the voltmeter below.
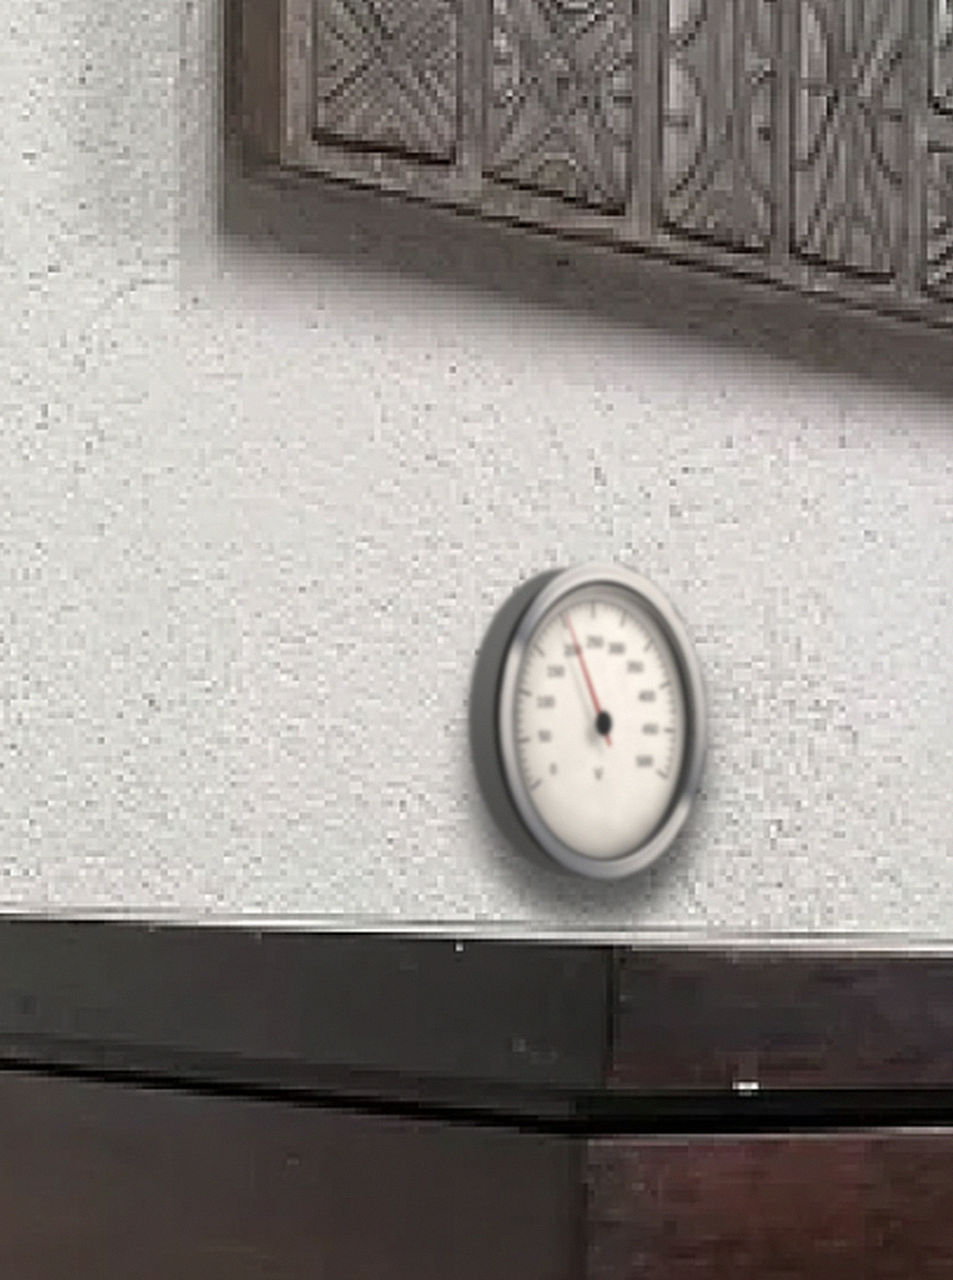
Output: 200 V
